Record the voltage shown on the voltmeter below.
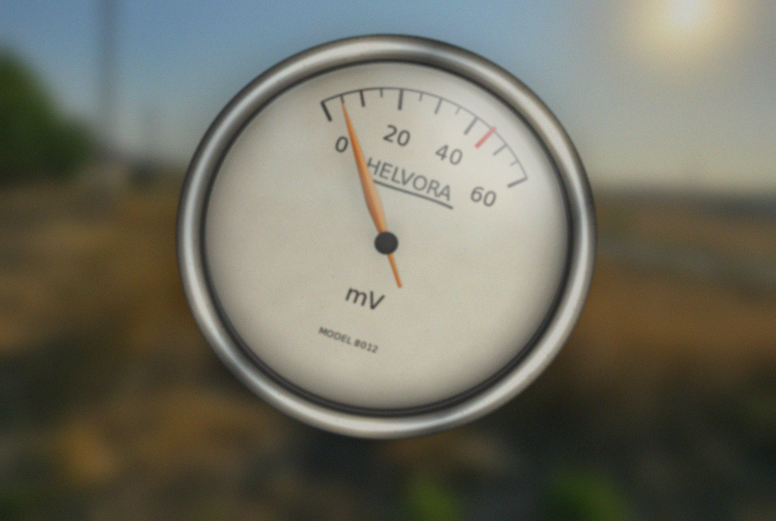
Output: 5 mV
